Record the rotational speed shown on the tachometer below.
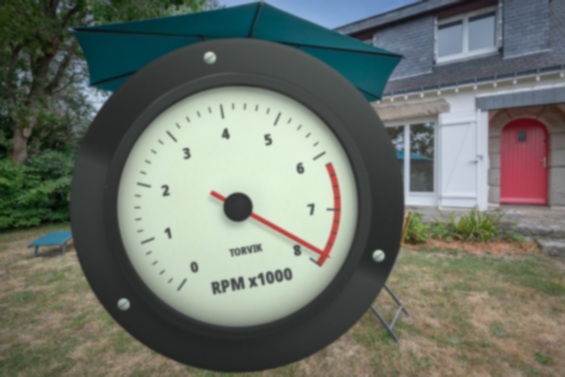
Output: 7800 rpm
